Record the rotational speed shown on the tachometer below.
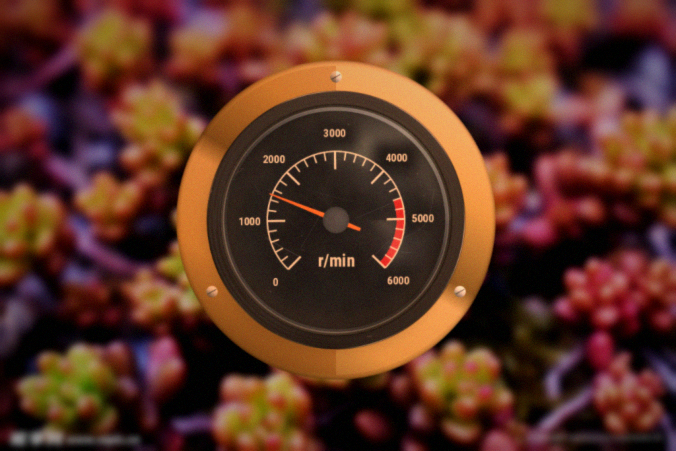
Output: 1500 rpm
